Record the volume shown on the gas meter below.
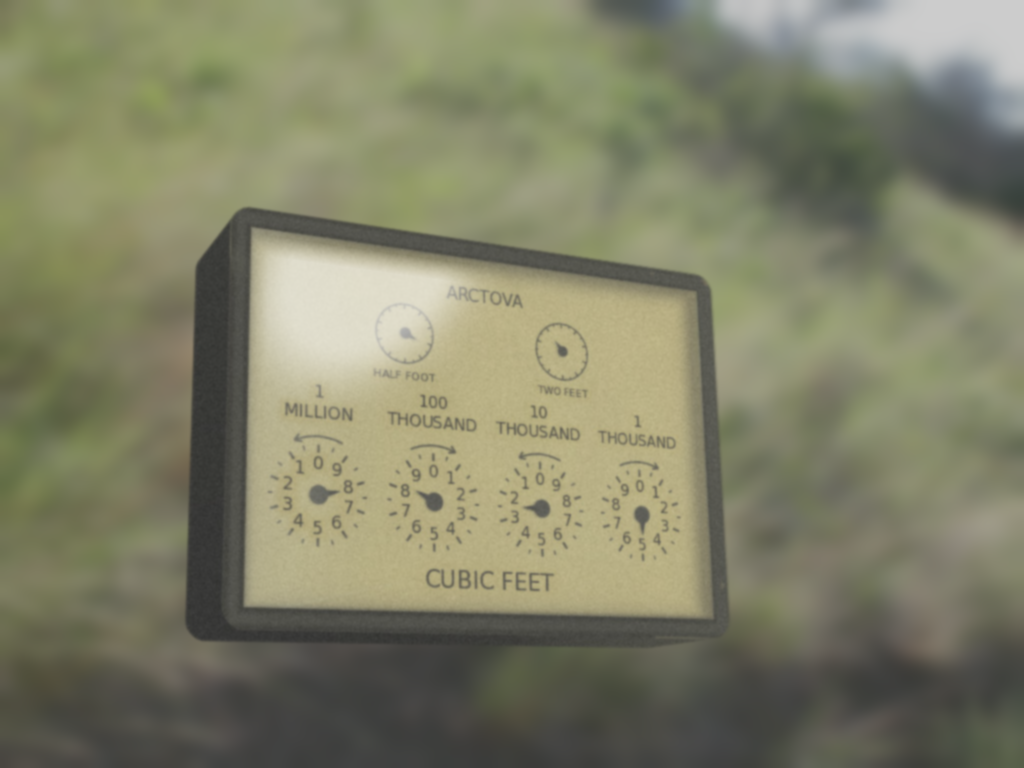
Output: 782500 ft³
